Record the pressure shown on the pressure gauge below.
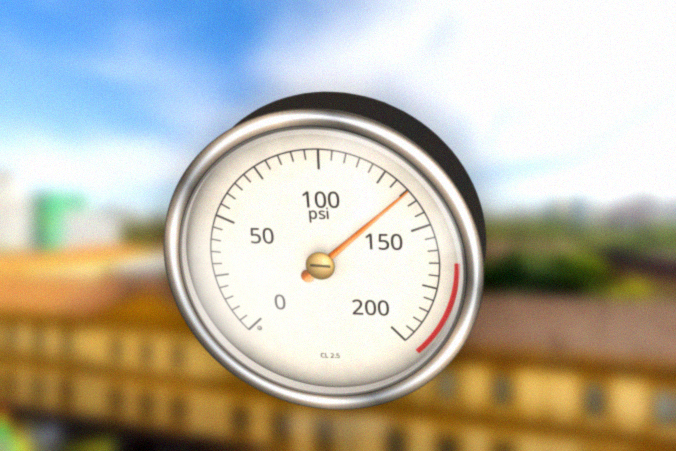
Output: 135 psi
